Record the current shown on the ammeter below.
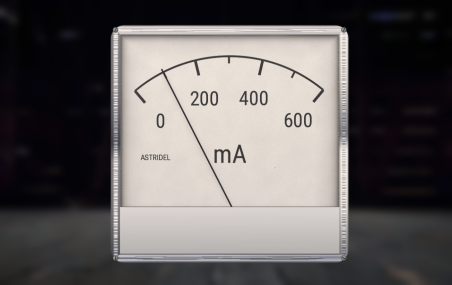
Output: 100 mA
